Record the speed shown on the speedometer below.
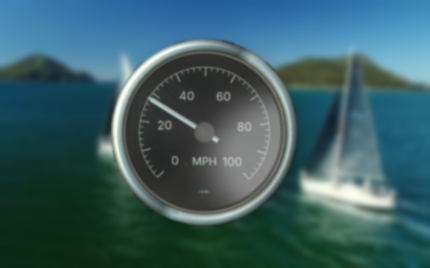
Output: 28 mph
